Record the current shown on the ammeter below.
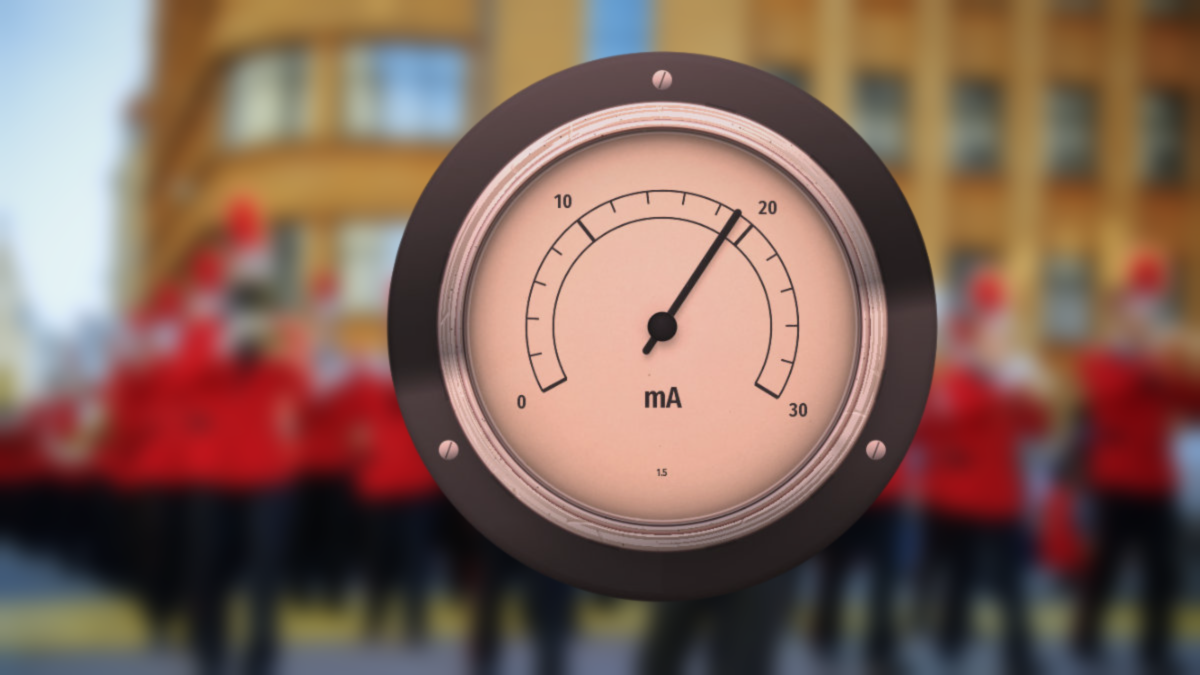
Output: 19 mA
